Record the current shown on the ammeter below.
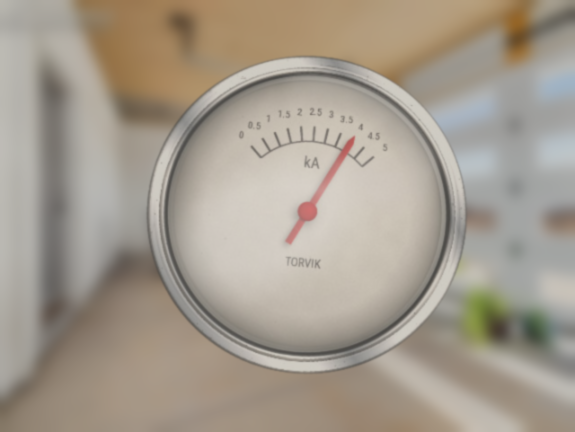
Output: 4 kA
